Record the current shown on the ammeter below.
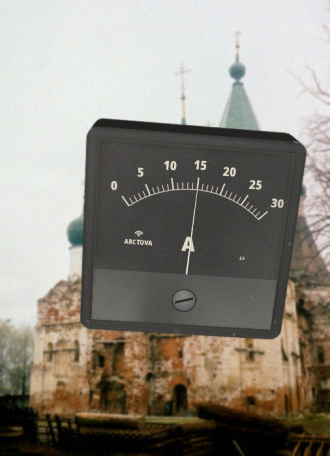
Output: 15 A
